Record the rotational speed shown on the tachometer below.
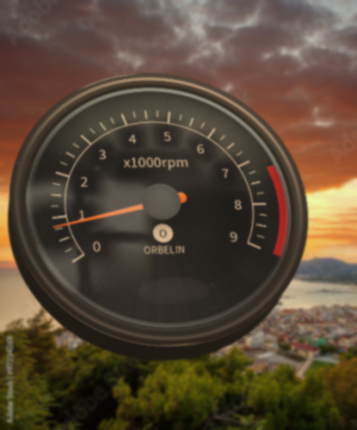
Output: 750 rpm
